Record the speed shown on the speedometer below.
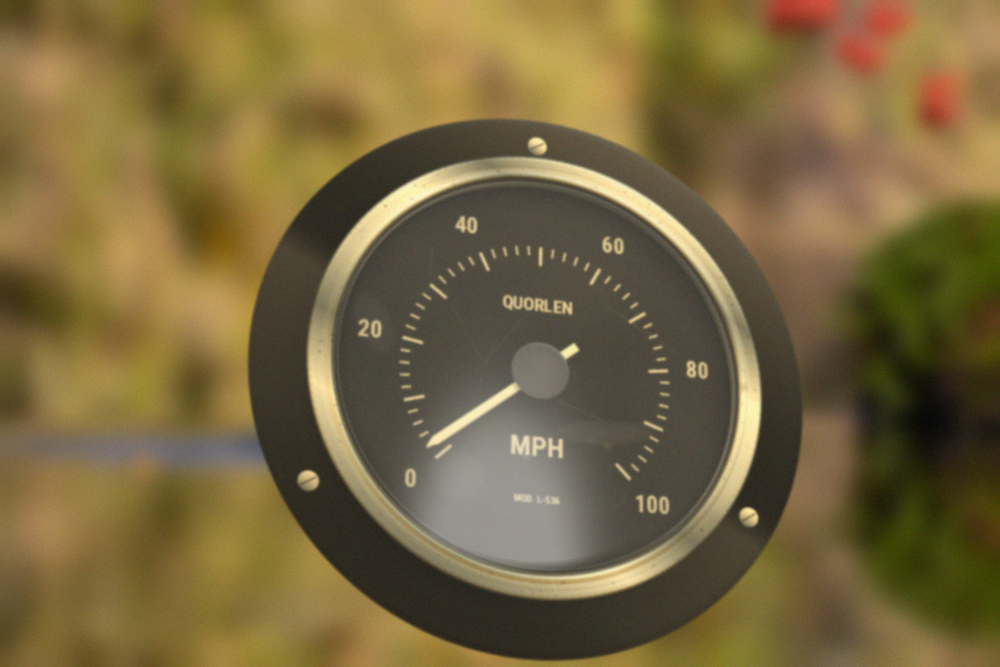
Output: 2 mph
